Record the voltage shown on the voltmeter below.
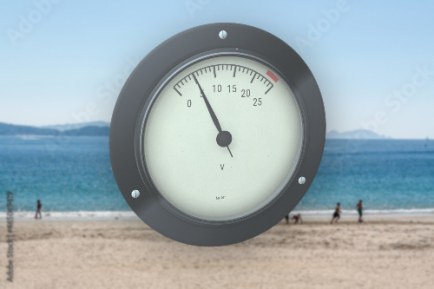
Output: 5 V
